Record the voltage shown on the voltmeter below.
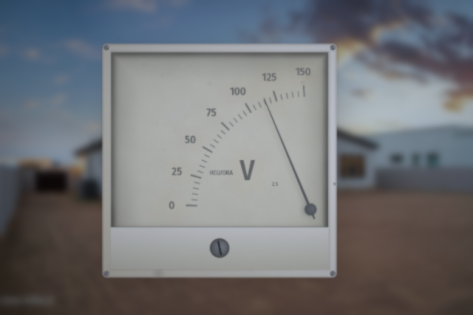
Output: 115 V
